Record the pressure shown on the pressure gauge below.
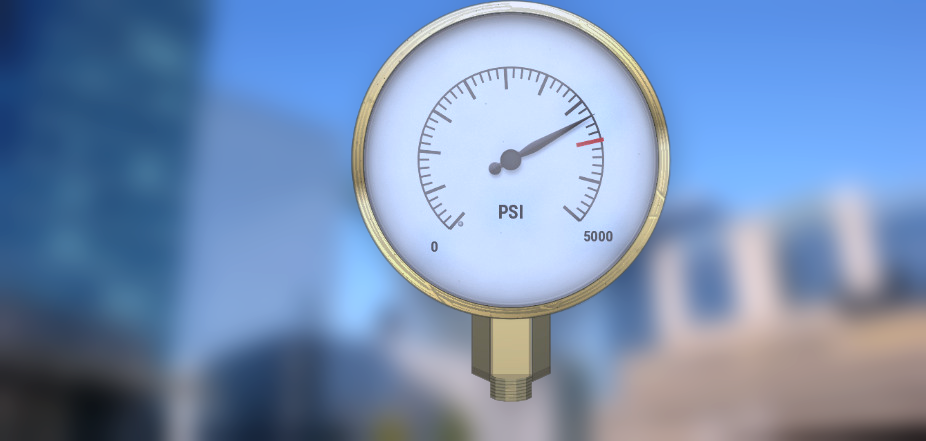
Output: 3700 psi
